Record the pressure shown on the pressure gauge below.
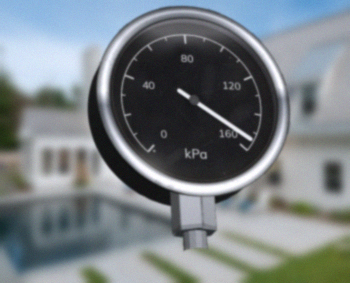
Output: 155 kPa
